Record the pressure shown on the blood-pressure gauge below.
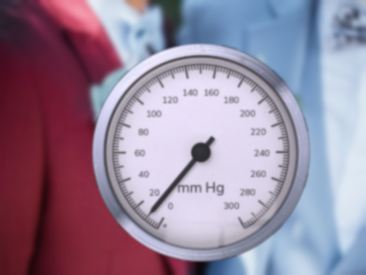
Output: 10 mmHg
